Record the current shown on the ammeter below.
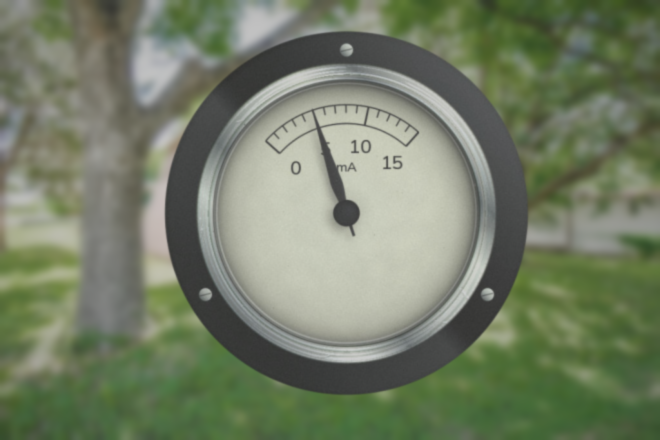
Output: 5 mA
